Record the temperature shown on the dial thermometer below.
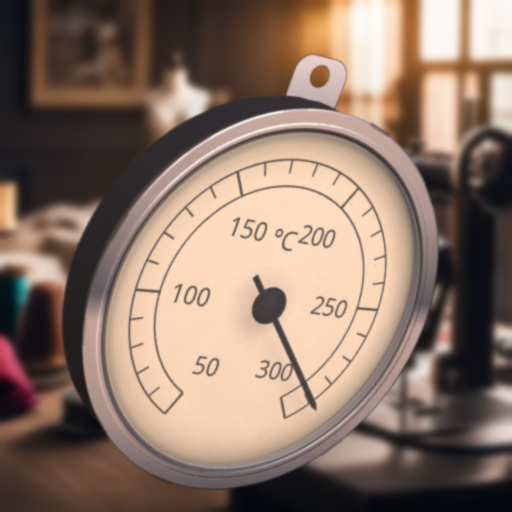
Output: 290 °C
